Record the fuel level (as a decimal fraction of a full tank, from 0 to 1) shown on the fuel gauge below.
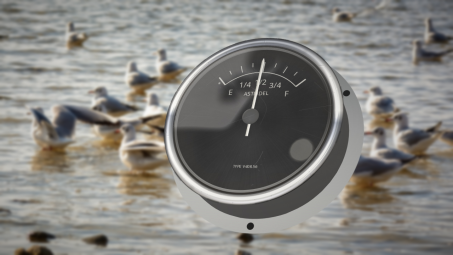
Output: 0.5
